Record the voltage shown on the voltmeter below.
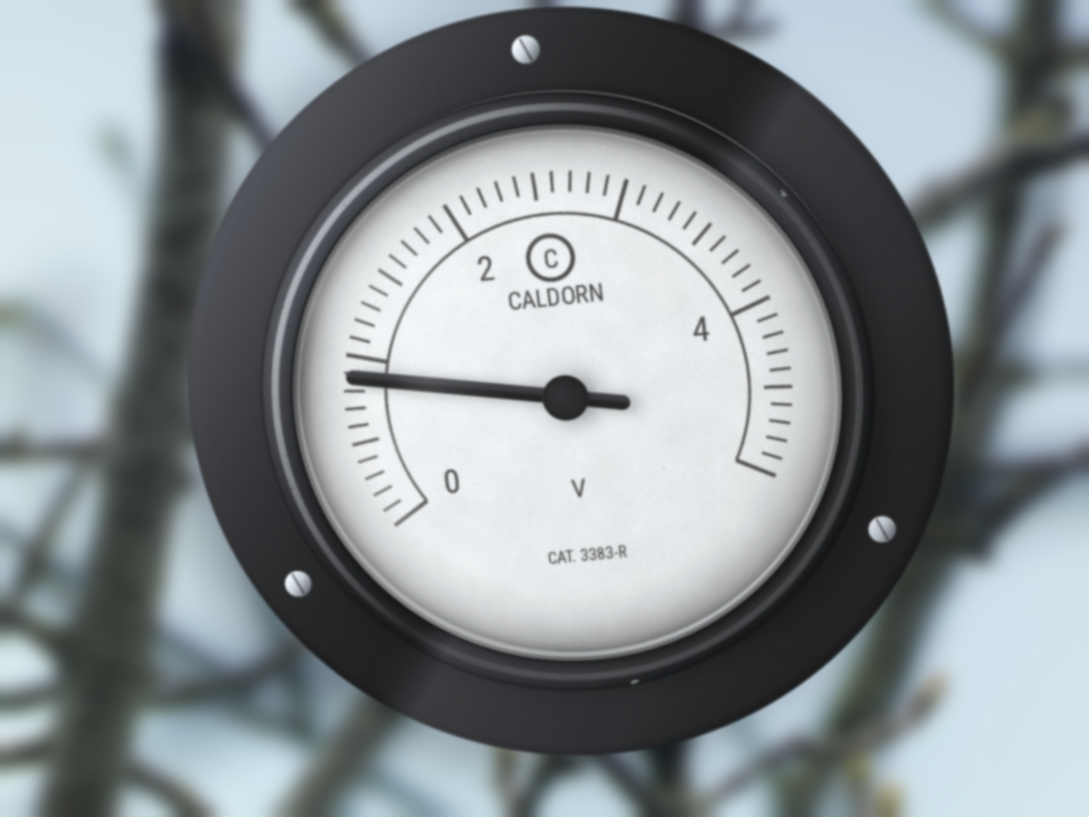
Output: 0.9 V
